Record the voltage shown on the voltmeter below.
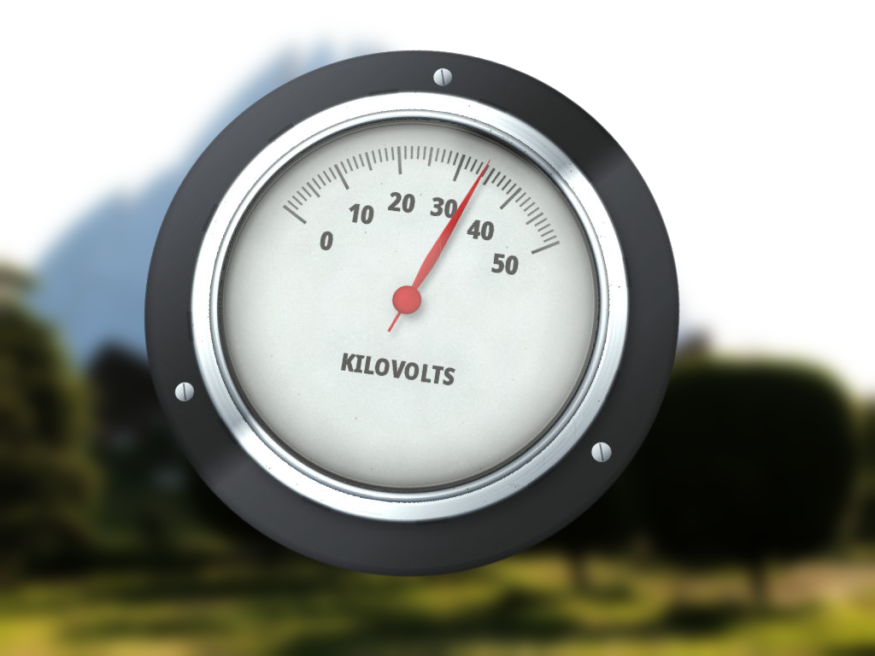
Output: 34 kV
